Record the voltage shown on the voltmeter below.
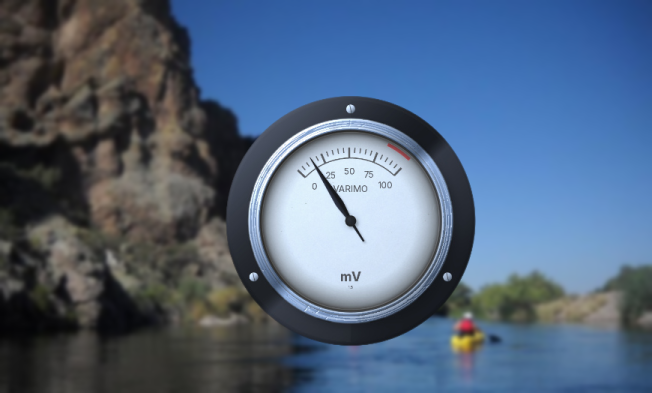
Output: 15 mV
